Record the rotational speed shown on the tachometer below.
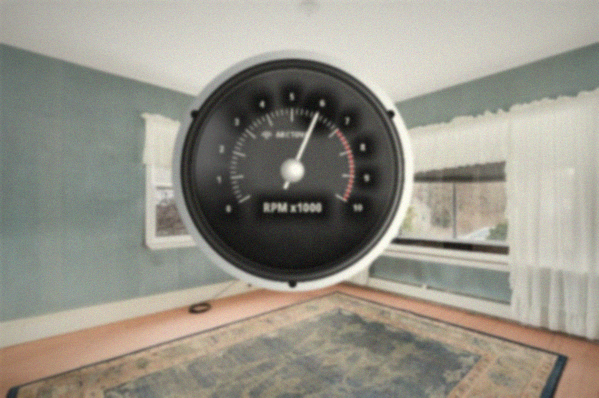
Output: 6000 rpm
